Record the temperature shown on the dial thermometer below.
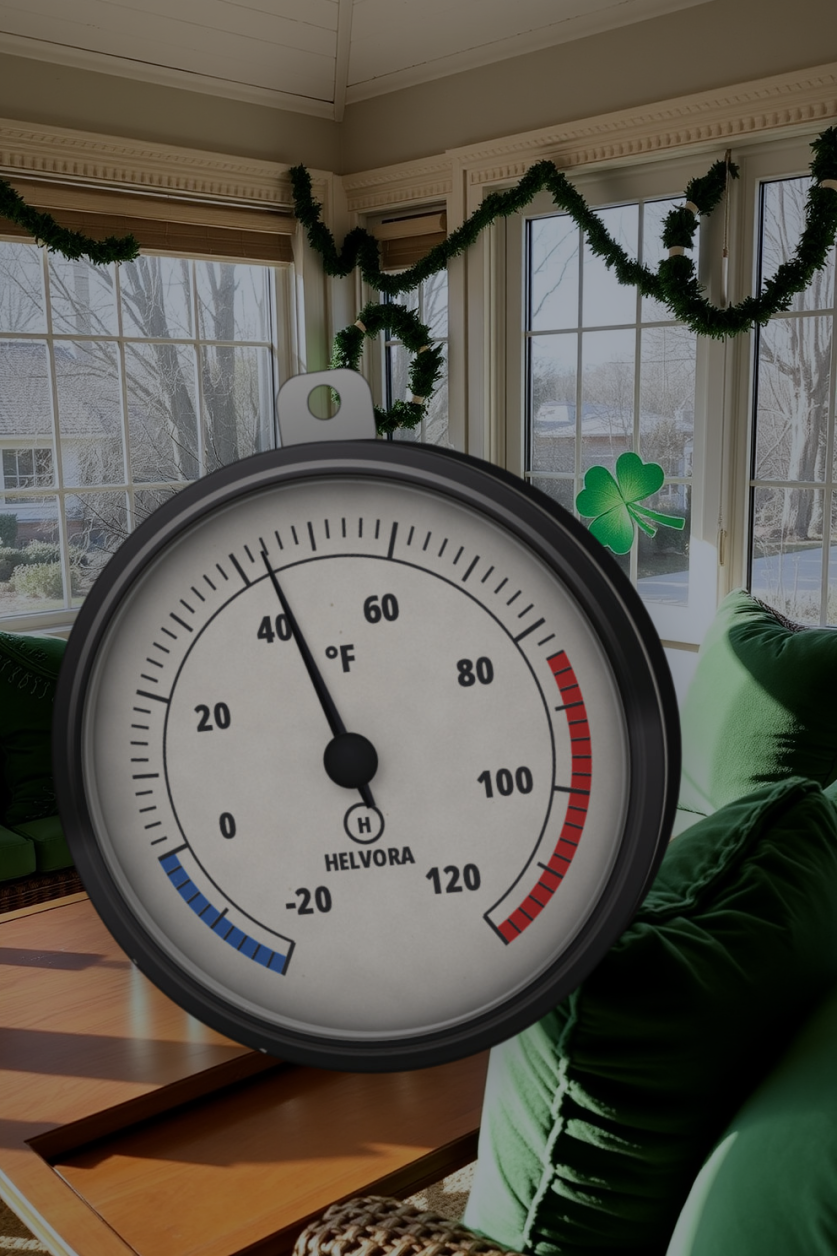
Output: 44 °F
